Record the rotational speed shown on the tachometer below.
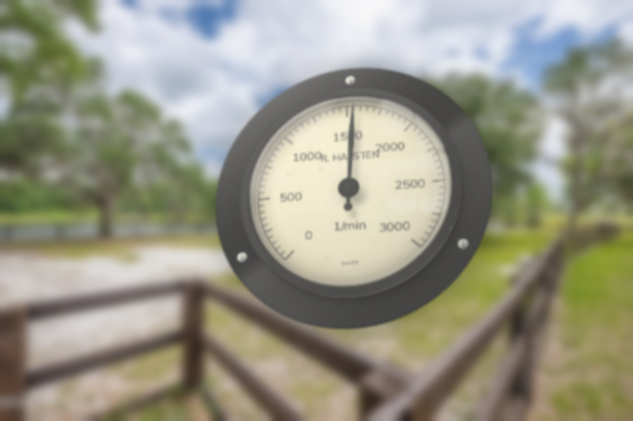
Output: 1550 rpm
